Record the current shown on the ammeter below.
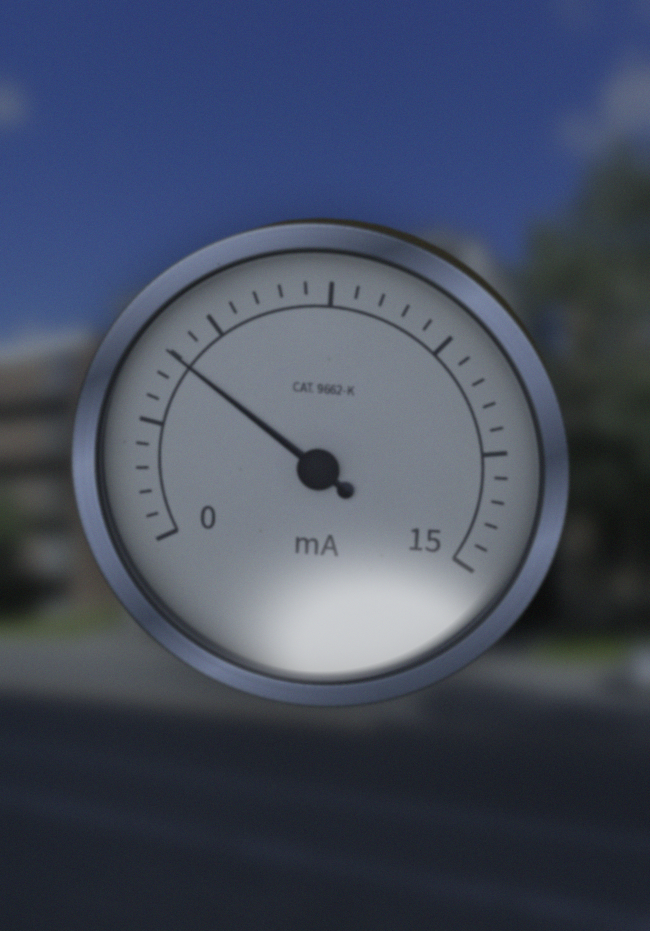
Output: 4 mA
